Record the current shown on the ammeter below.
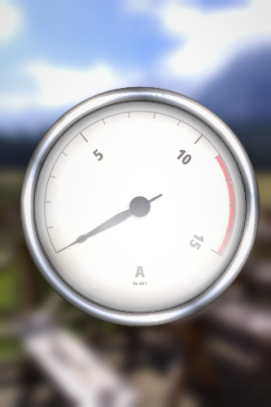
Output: 0 A
